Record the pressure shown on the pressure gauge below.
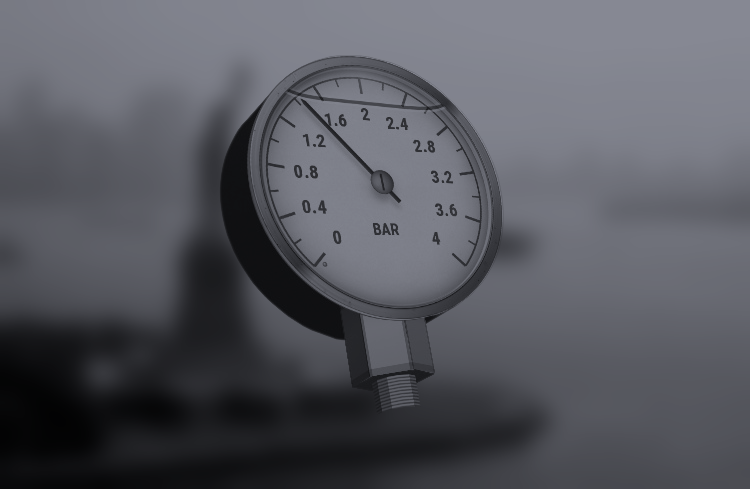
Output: 1.4 bar
